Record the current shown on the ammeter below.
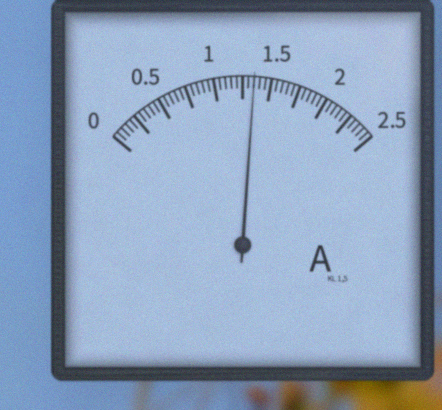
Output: 1.35 A
